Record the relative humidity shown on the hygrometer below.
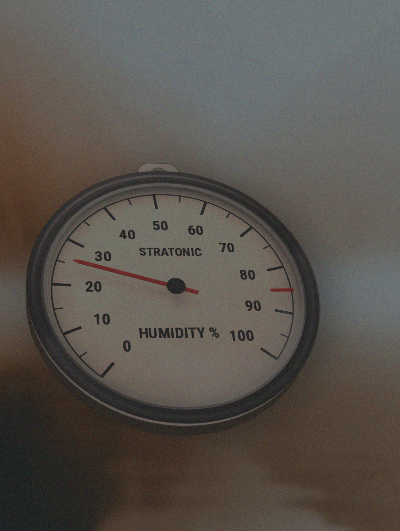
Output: 25 %
